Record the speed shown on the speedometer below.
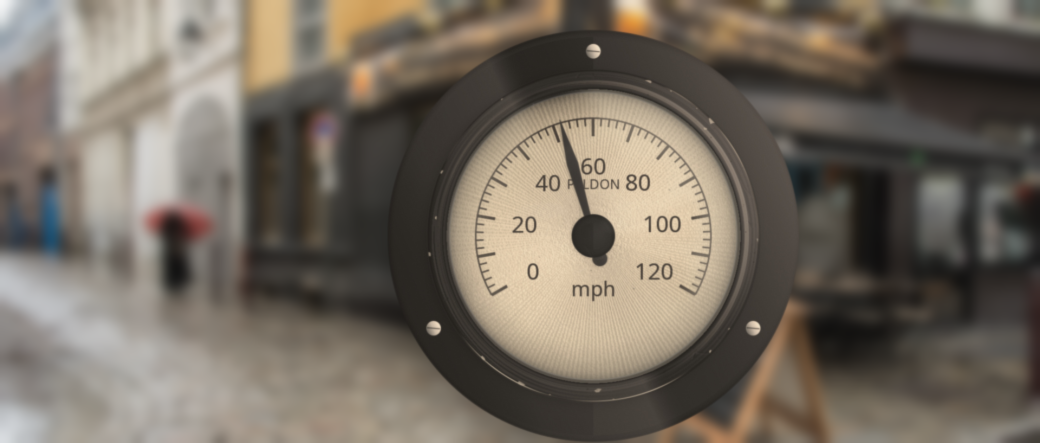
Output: 52 mph
